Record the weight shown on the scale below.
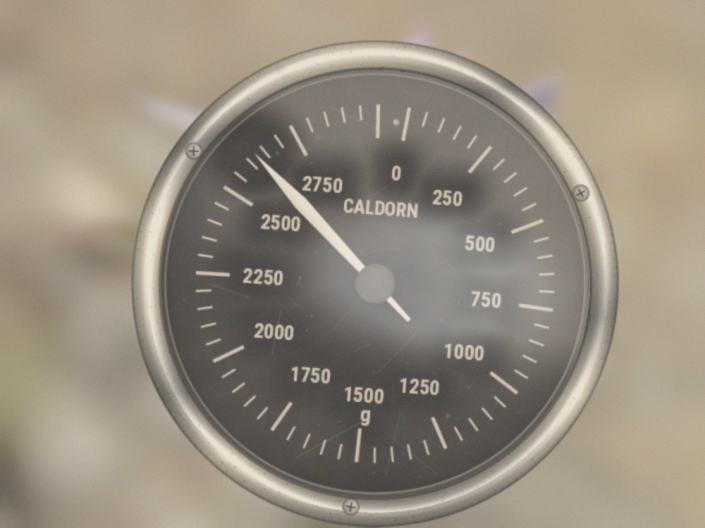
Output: 2625 g
